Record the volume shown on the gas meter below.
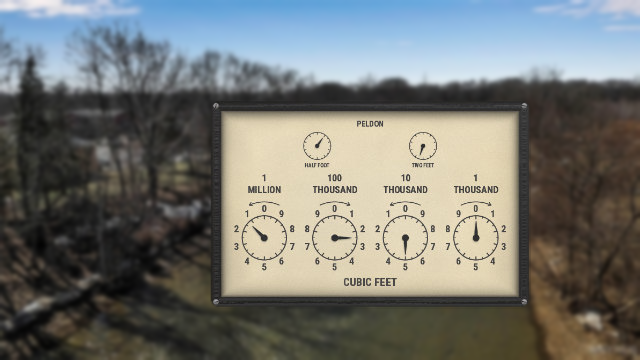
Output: 125000 ft³
